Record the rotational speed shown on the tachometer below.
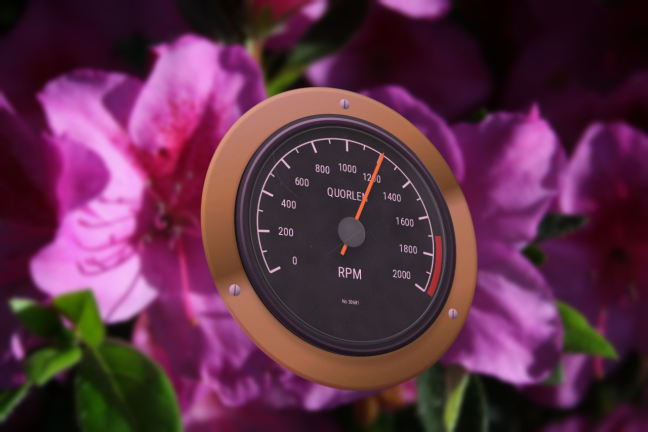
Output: 1200 rpm
